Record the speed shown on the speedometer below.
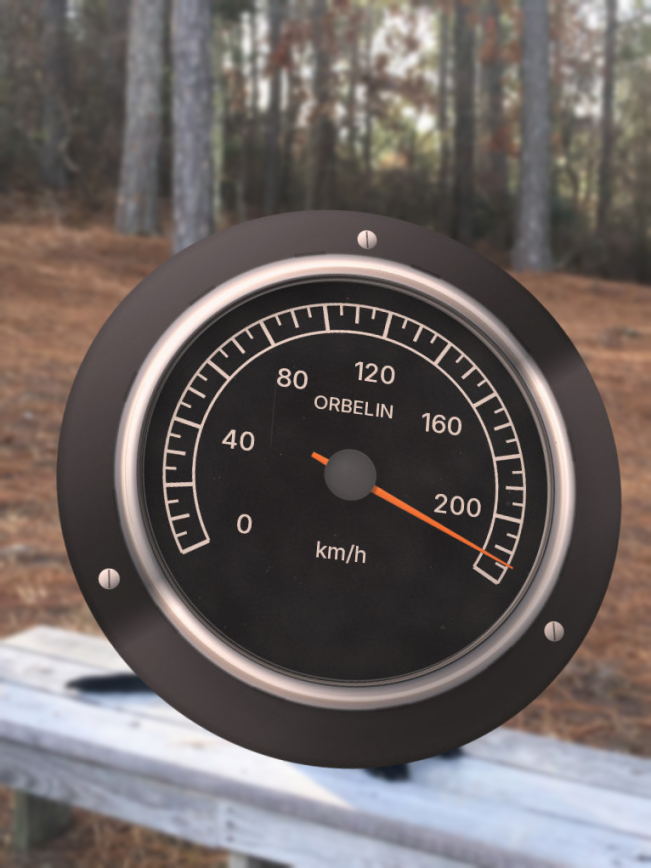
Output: 215 km/h
